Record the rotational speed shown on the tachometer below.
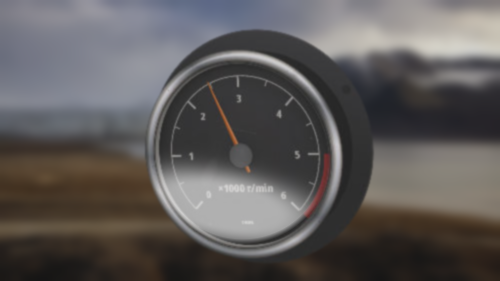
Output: 2500 rpm
